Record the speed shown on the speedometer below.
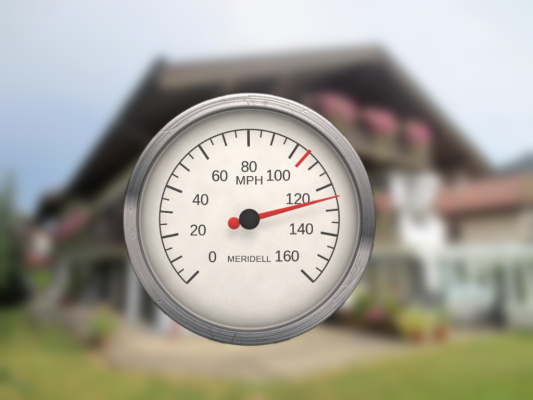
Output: 125 mph
